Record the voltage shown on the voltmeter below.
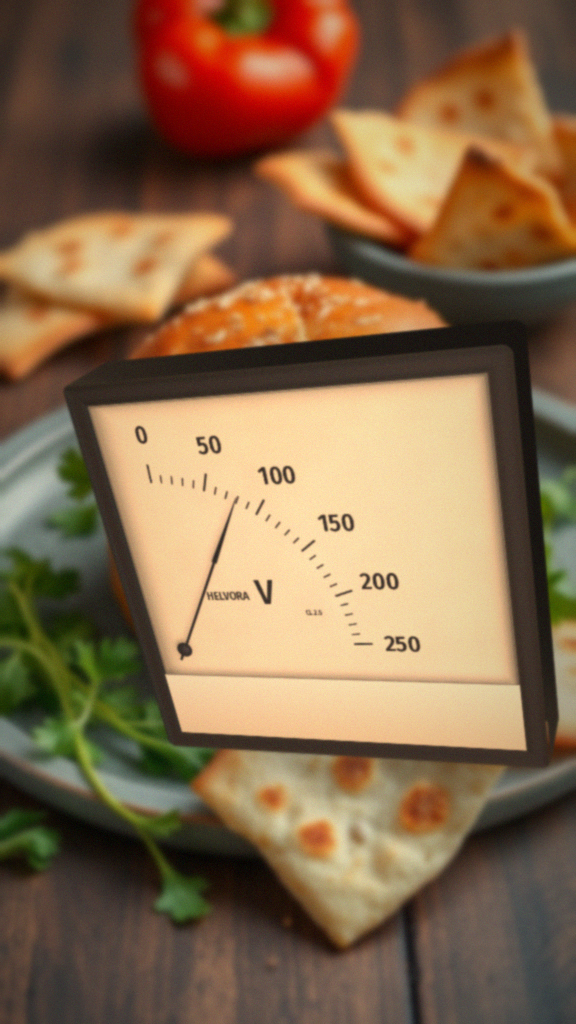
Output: 80 V
